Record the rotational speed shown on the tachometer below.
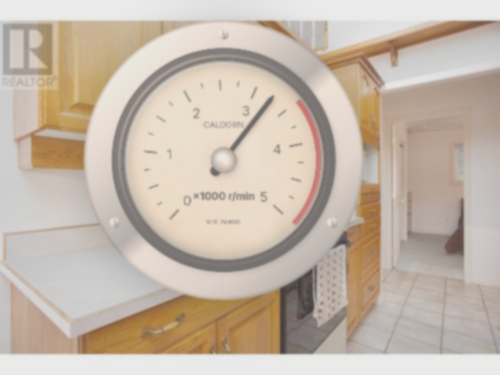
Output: 3250 rpm
